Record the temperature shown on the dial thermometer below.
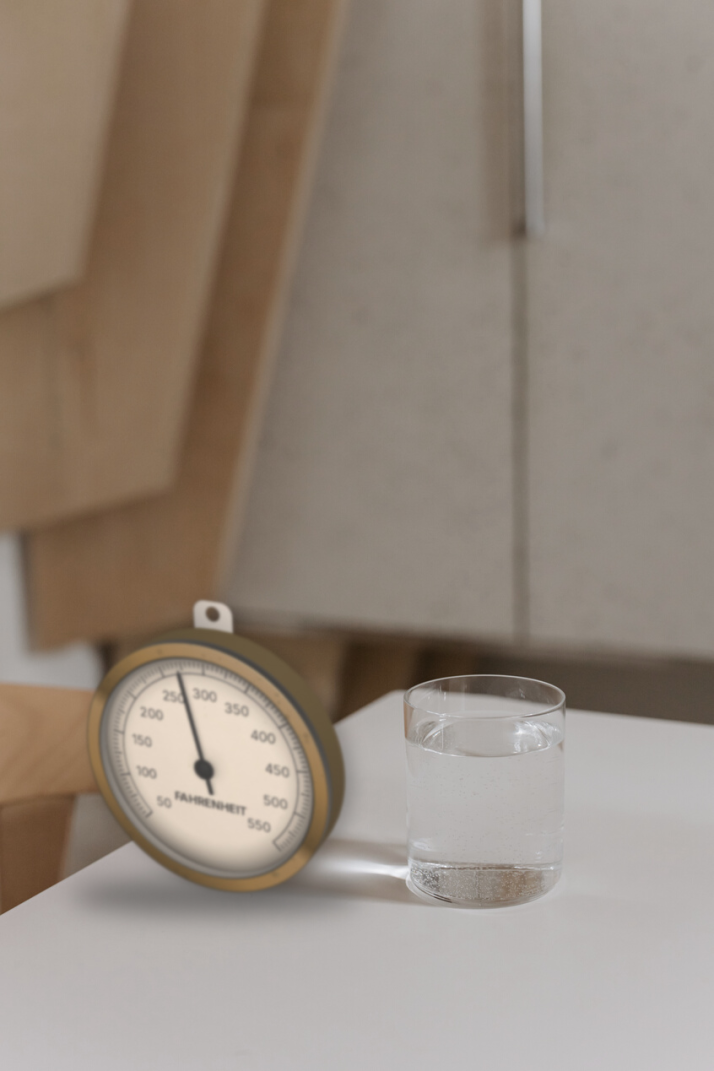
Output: 275 °F
